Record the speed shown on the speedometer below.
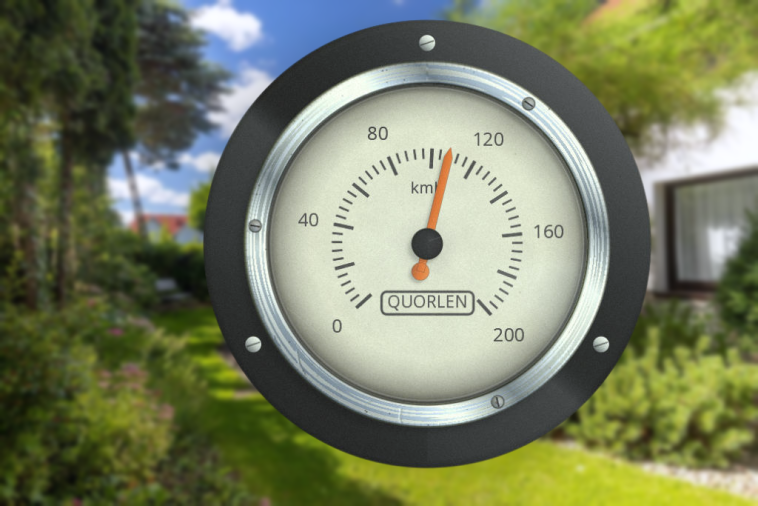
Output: 108 km/h
